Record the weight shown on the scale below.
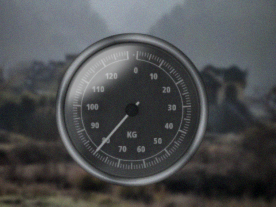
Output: 80 kg
